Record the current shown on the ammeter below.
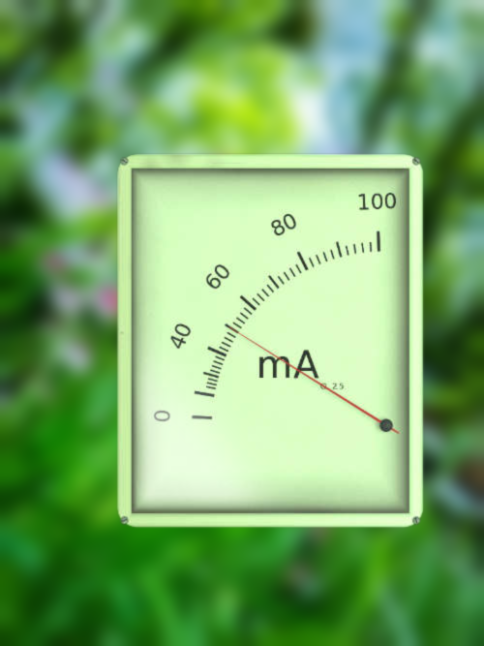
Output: 50 mA
